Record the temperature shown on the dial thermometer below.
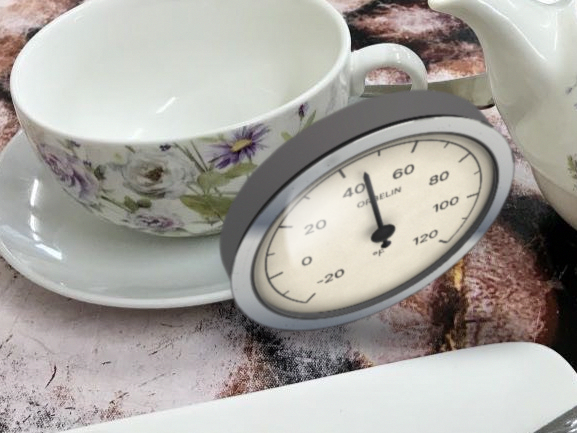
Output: 45 °F
